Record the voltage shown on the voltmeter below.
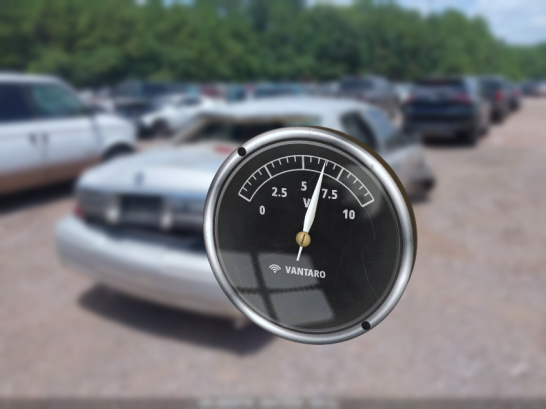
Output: 6.5 V
